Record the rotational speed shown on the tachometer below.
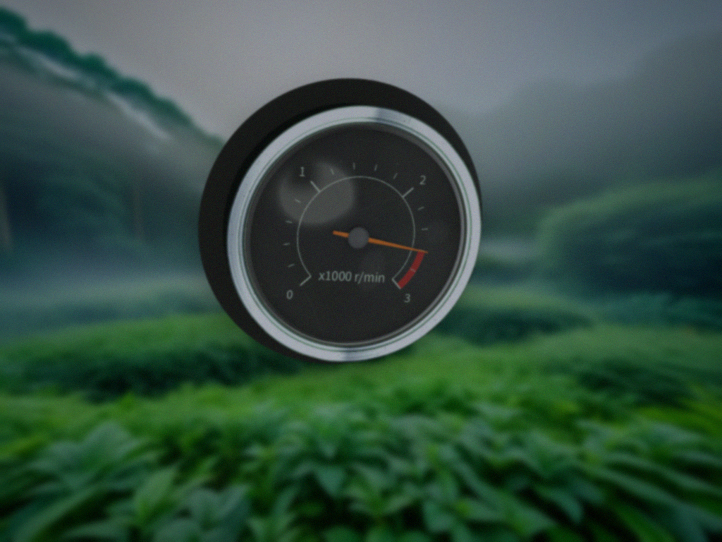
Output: 2600 rpm
